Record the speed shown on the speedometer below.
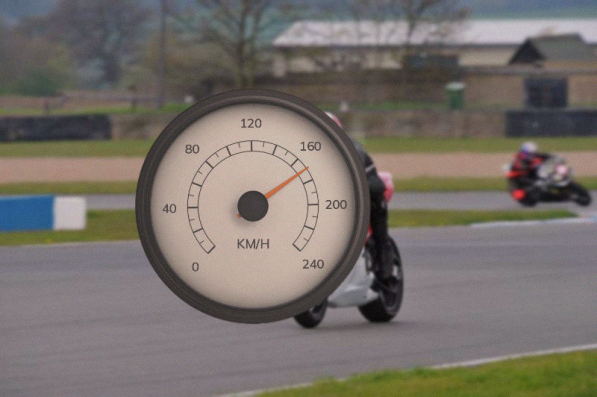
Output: 170 km/h
